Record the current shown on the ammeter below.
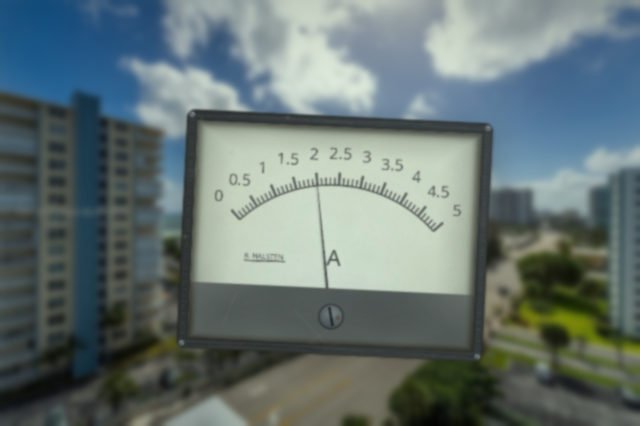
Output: 2 A
